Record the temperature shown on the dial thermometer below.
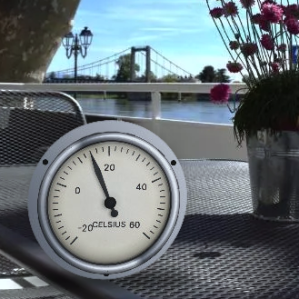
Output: 14 °C
